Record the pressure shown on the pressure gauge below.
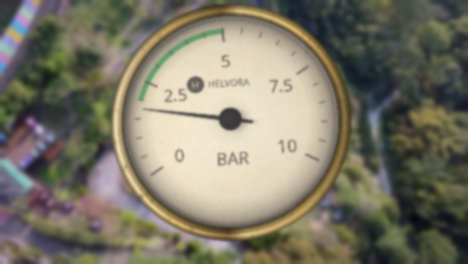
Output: 1.75 bar
